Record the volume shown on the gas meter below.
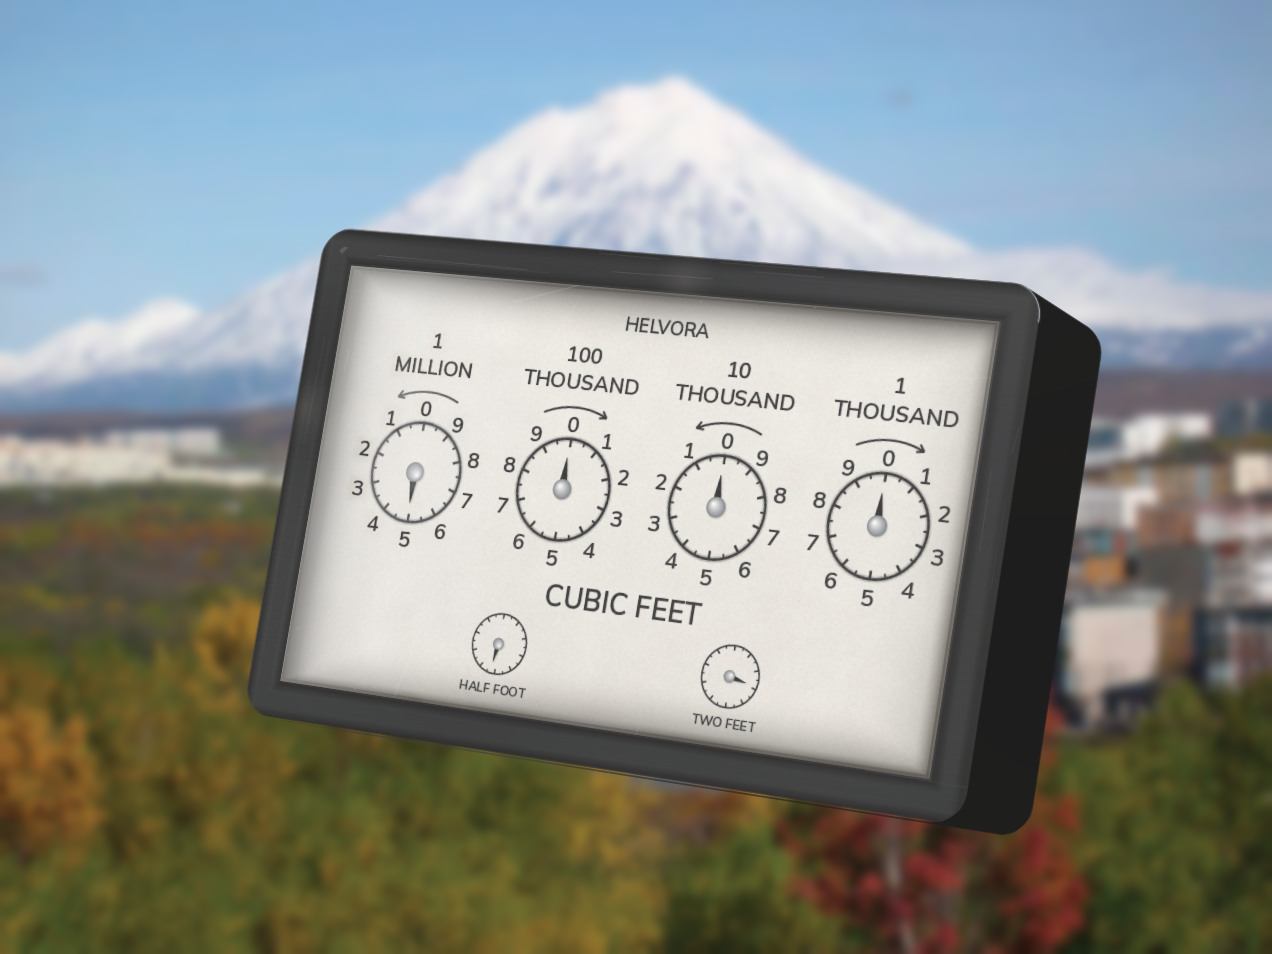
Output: 500000 ft³
